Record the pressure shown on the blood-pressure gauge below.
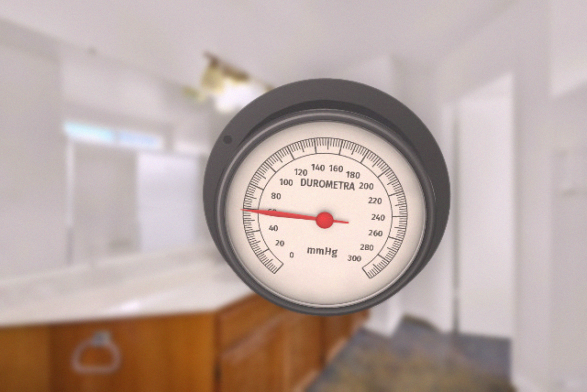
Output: 60 mmHg
